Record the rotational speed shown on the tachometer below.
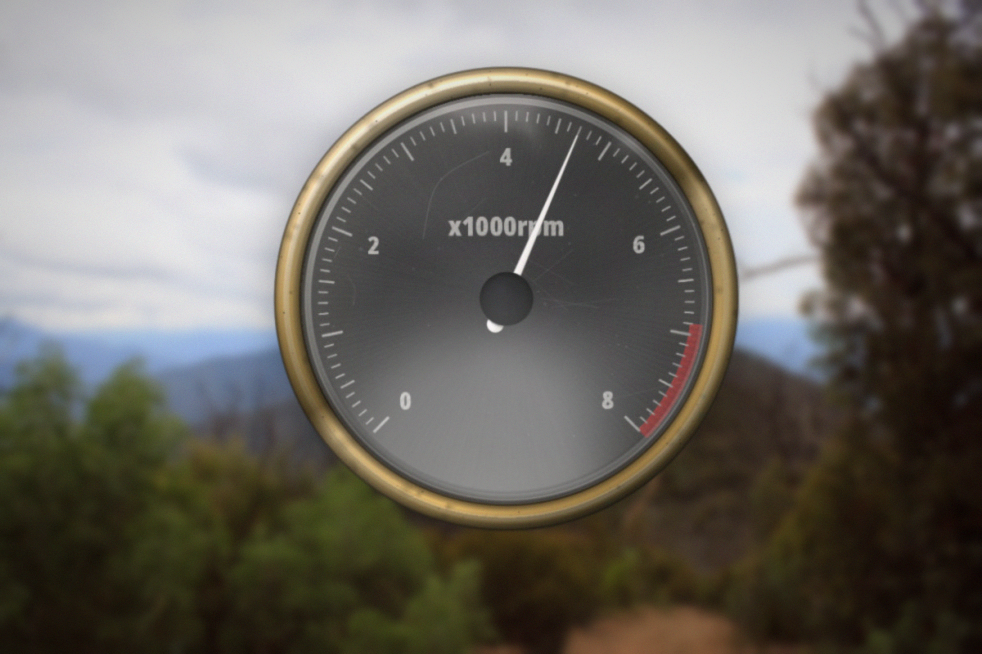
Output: 4700 rpm
